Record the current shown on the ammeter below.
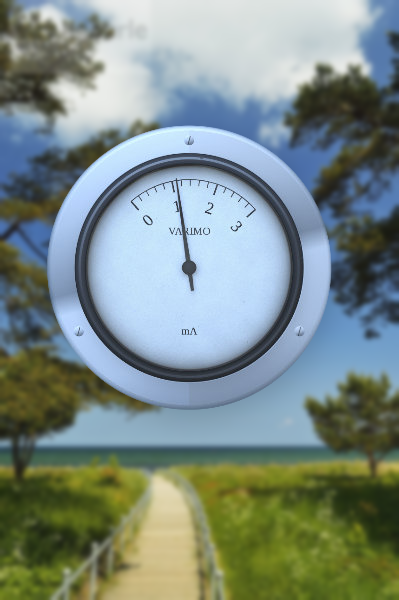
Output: 1.1 mA
